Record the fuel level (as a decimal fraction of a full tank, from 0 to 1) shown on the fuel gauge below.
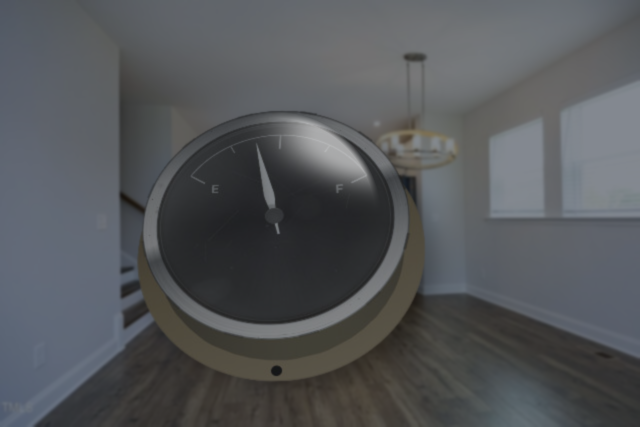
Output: 0.375
